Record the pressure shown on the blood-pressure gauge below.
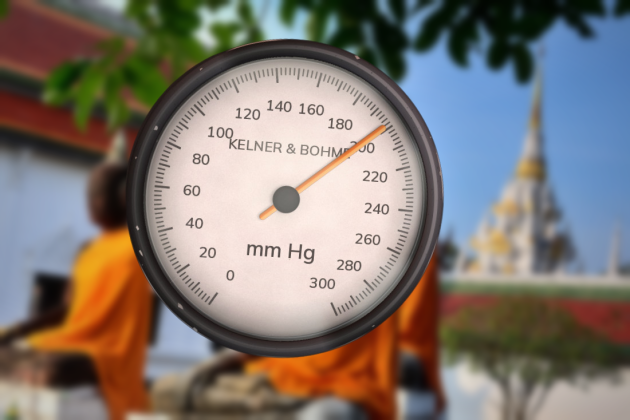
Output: 198 mmHg
